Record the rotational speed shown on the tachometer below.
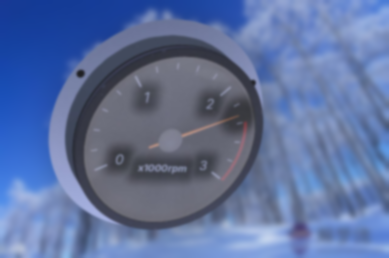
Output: 2300 rpm
